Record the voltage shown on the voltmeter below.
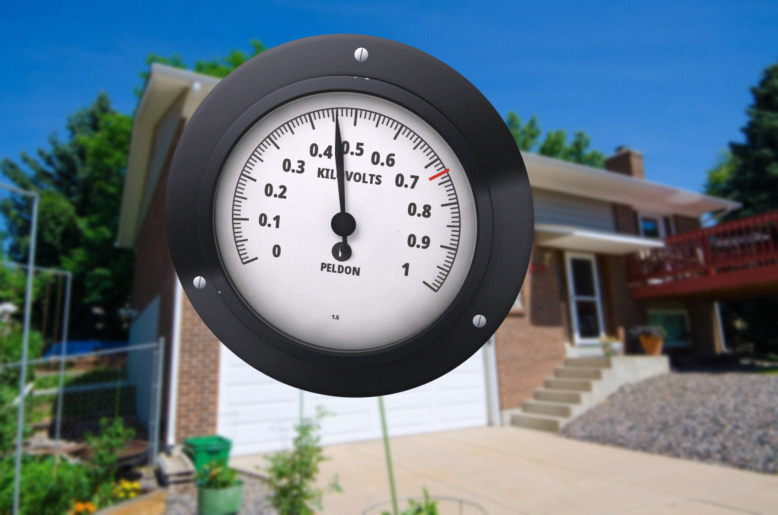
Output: 0.46 kV
